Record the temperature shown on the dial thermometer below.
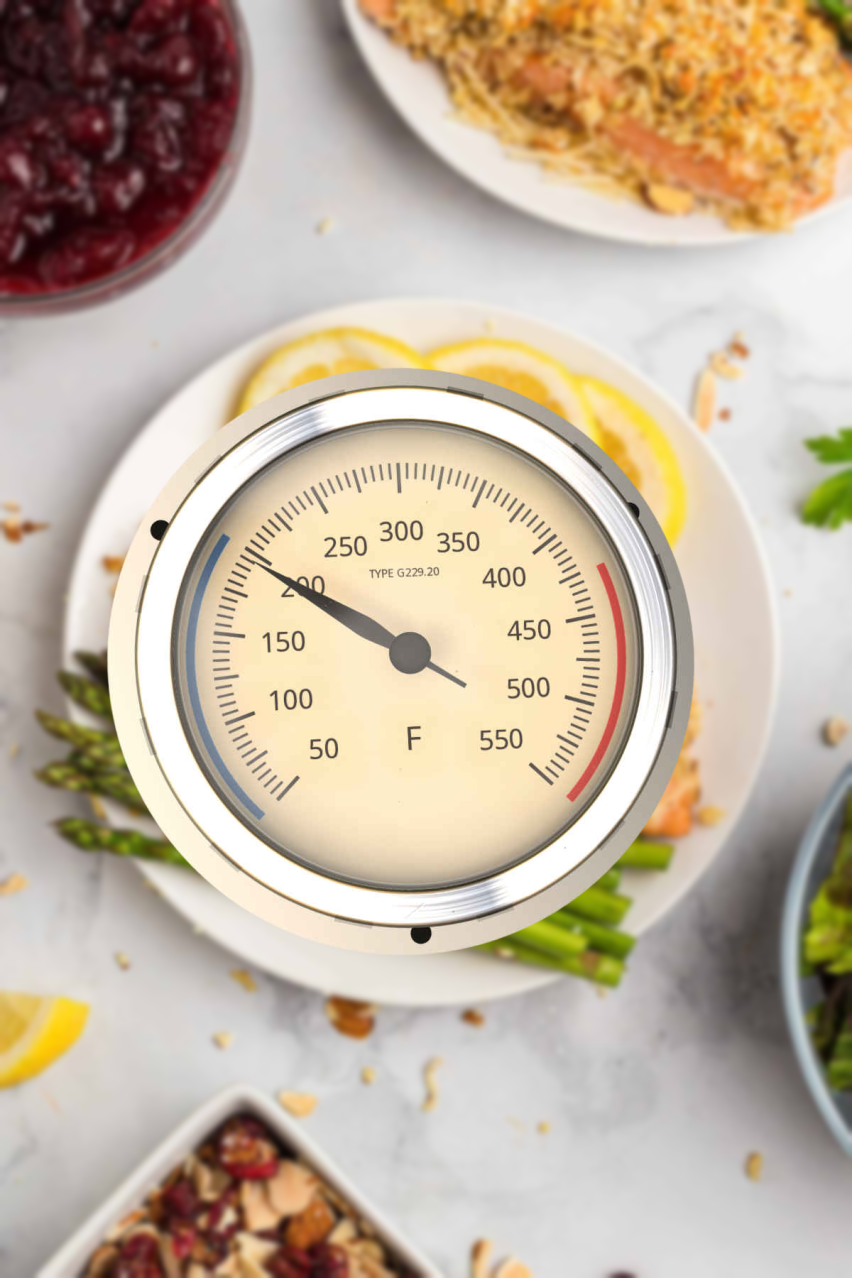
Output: 195 °F
